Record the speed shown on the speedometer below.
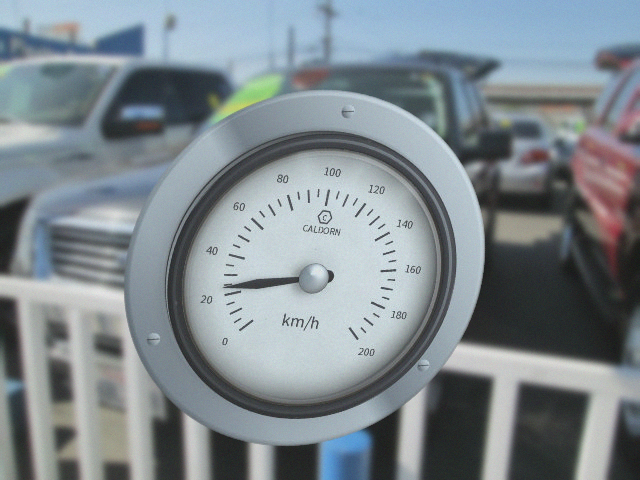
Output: 25 km/h
